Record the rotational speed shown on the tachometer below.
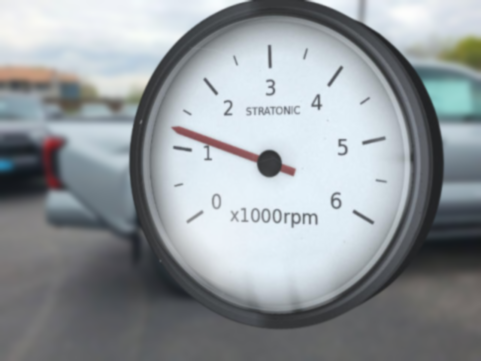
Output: 1250 rpm
